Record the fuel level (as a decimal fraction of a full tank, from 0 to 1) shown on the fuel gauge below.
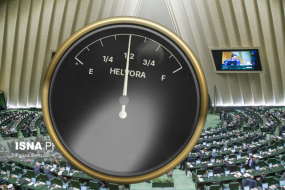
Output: 0.5
